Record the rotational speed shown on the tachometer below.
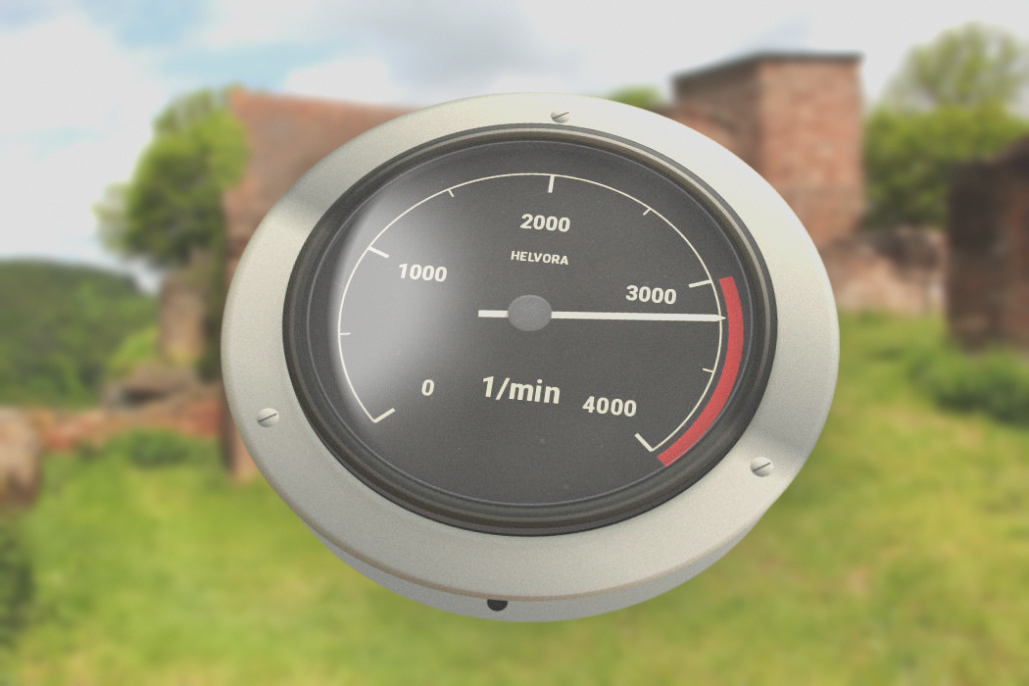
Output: 3250 rpm
